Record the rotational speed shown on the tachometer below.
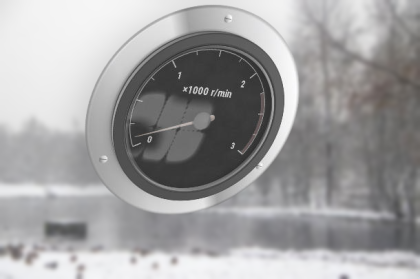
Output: 125 rpm
